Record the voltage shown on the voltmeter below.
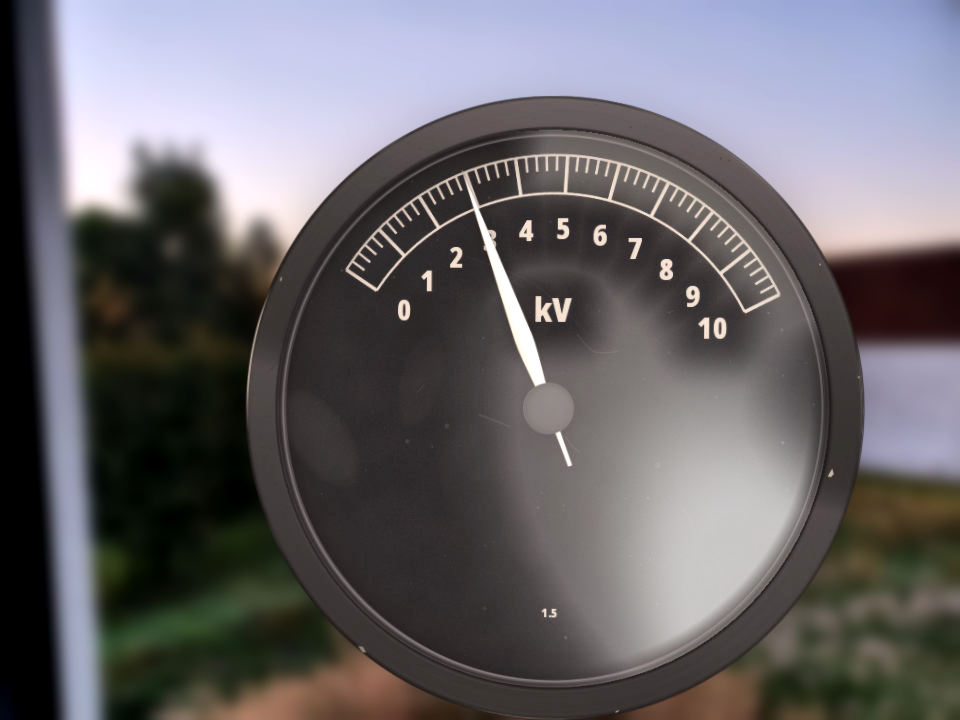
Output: 3 kV
